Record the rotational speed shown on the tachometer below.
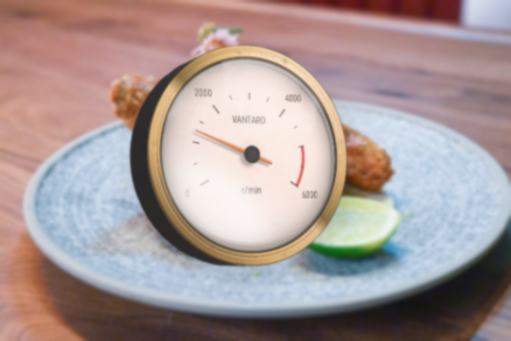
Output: 1250 rpm
